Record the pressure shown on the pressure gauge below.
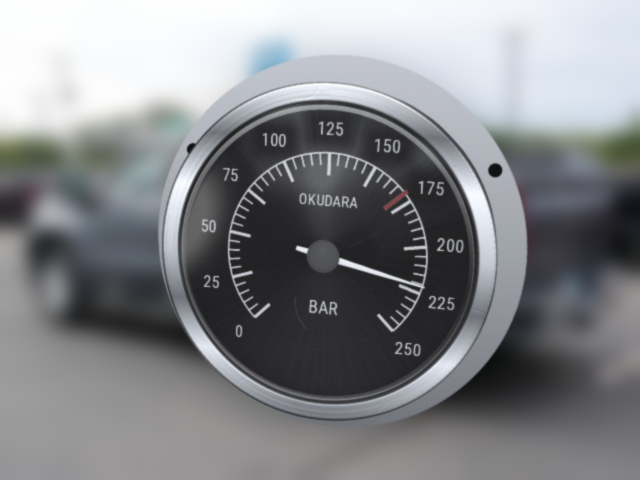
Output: 220 bar
